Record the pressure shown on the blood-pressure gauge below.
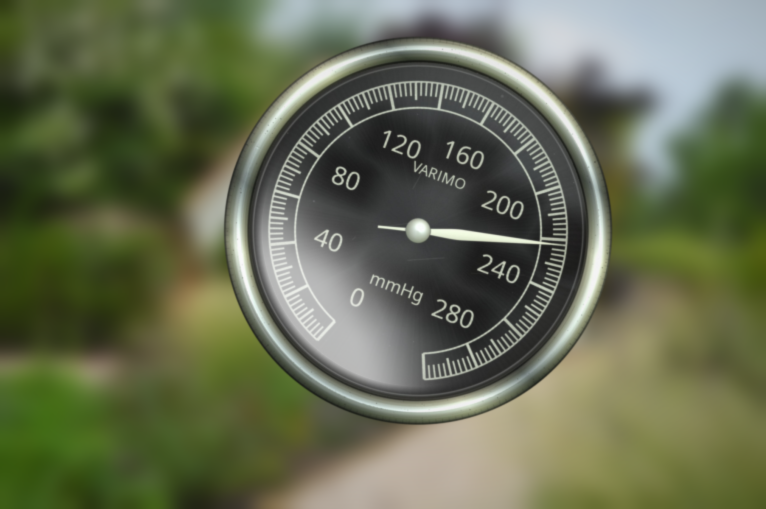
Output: 222 mmHg
